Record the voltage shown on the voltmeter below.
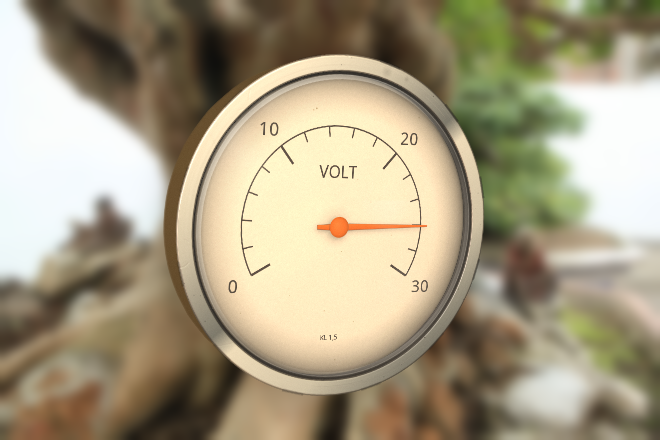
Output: 26 V
